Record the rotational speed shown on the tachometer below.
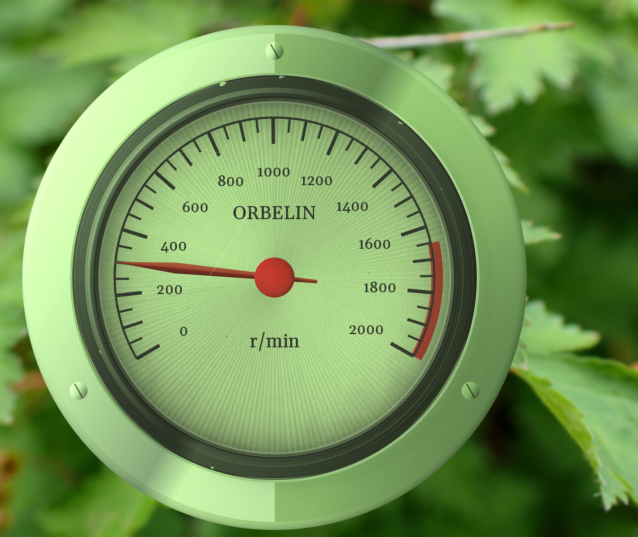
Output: 300 rpm
